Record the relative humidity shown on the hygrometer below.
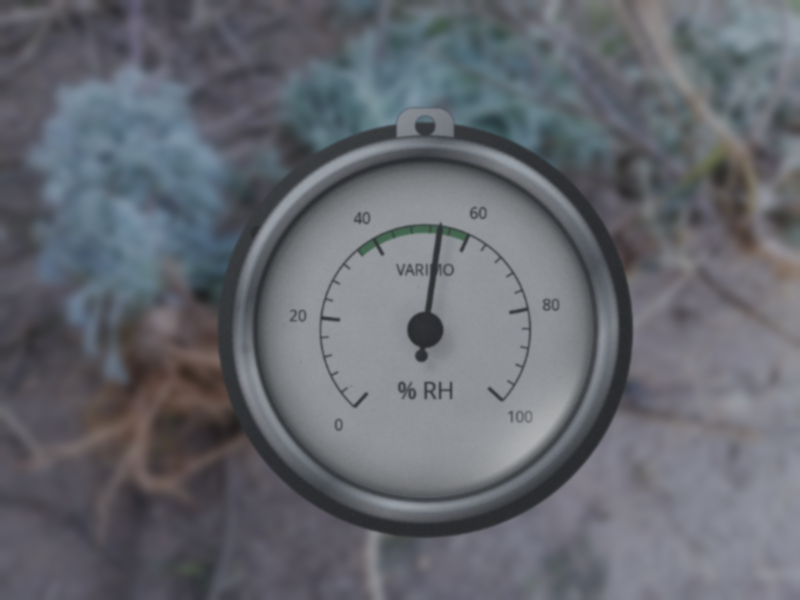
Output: 54 %
